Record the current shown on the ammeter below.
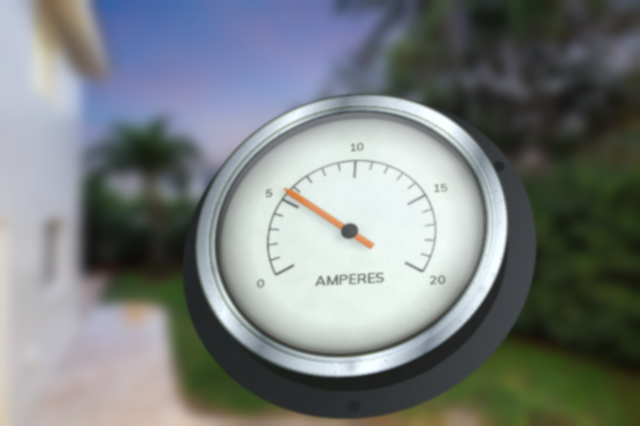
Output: 5.5 A
